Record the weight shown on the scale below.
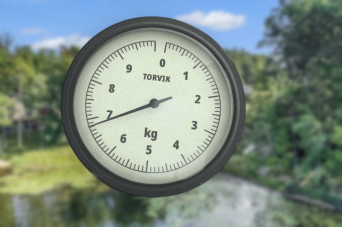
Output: 6.8 kg
